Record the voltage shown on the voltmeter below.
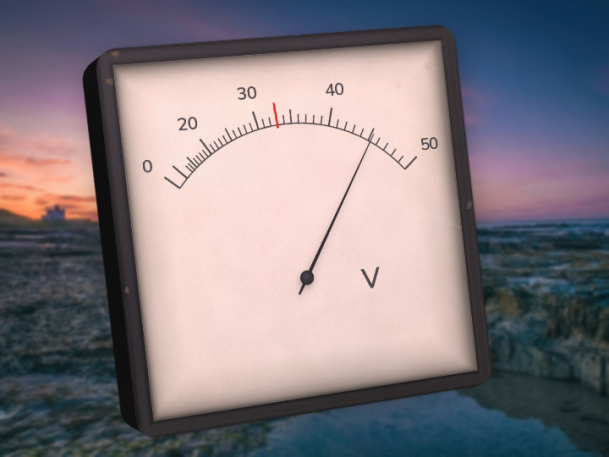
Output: 45 V
